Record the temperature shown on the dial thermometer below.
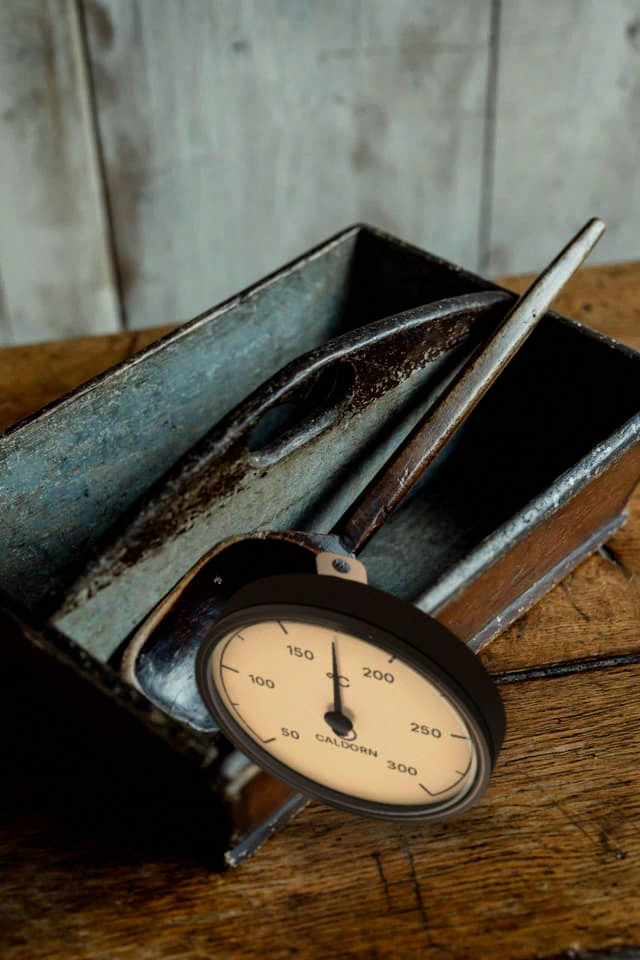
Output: 175 °C
